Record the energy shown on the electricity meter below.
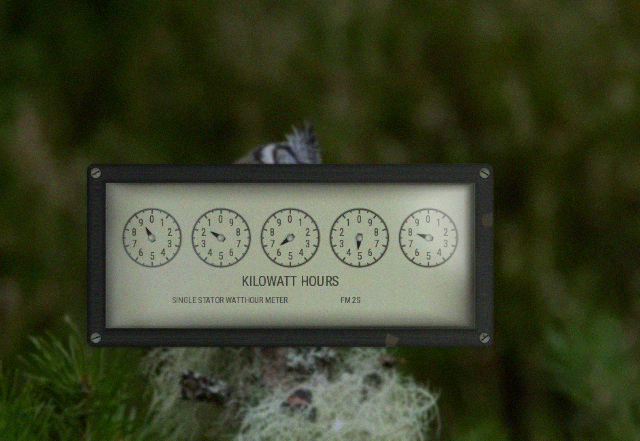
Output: 91648 kWh
